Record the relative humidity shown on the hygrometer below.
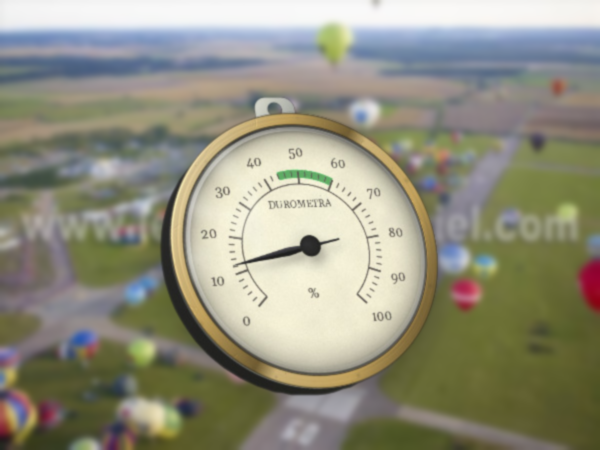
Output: 12 %
